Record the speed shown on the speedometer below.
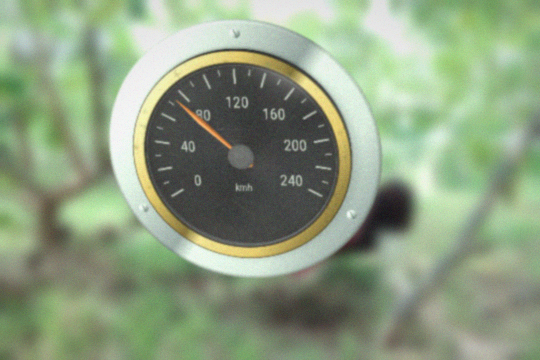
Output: 75 km/h
